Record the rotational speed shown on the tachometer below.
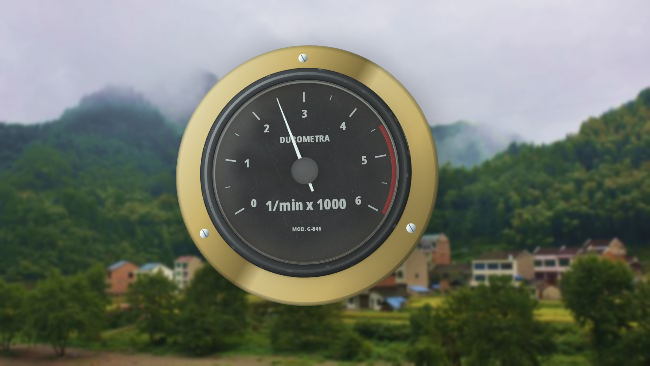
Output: 2500 rpm
